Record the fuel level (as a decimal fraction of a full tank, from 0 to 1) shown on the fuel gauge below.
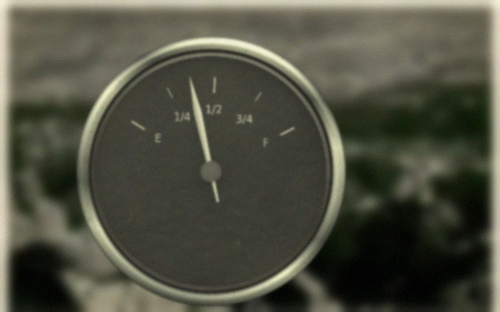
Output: 0.375
